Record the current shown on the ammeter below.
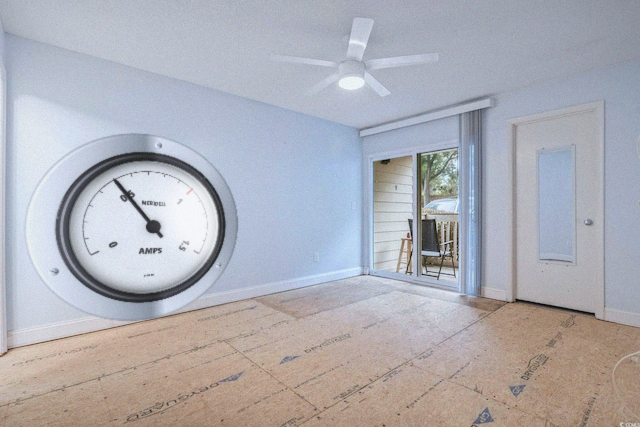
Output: 0.5 A
